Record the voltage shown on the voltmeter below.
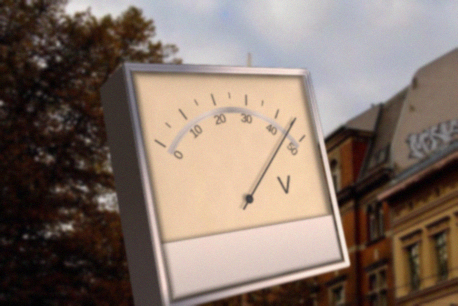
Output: 45 V
